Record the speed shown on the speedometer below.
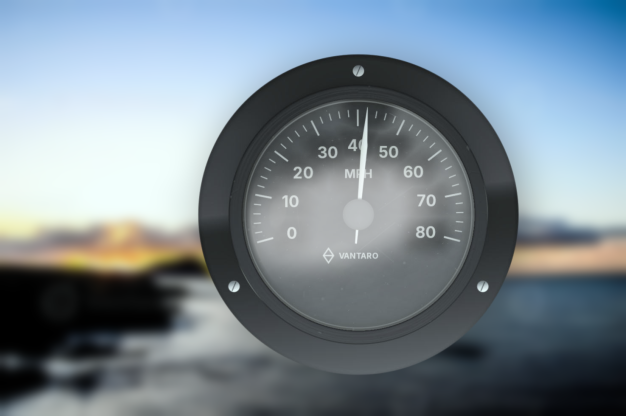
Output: 42 mph
